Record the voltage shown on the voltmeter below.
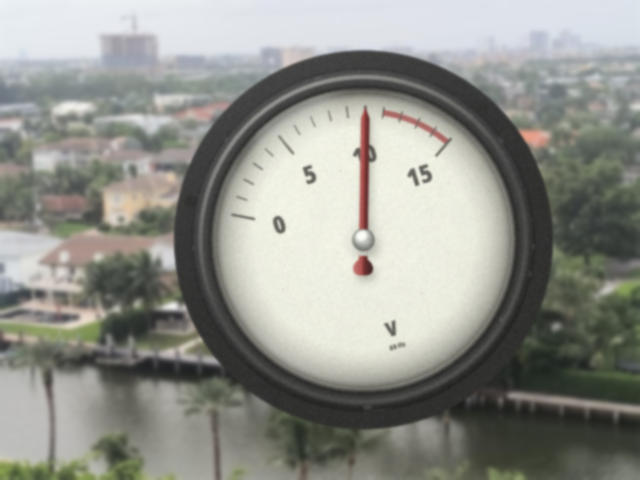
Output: 10 V
